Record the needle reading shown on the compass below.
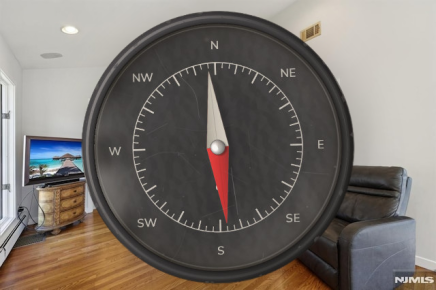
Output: 175 °
